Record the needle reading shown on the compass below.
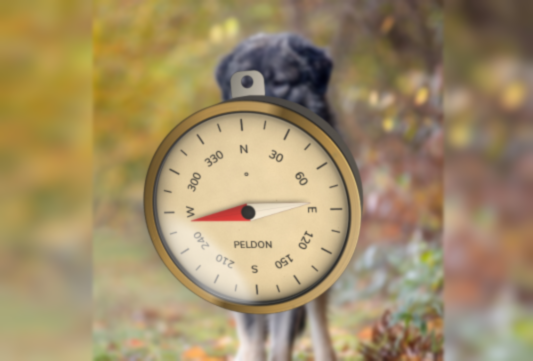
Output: 262.5 °
